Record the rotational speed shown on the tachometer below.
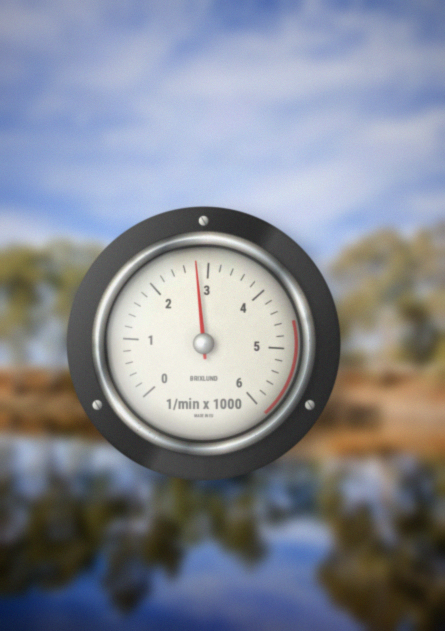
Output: 2800 rpm
